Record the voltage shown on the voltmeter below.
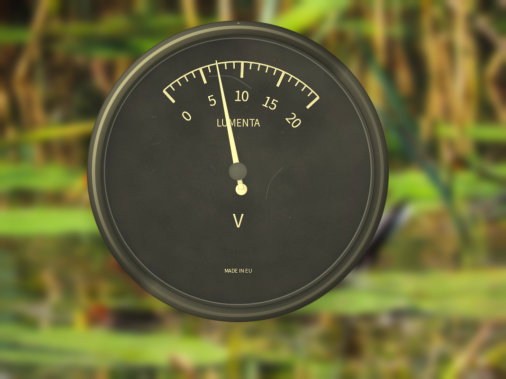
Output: 7 V
